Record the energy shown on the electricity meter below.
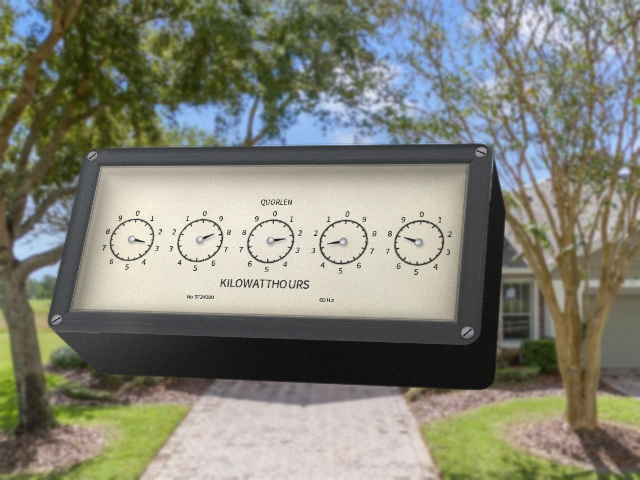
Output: 28228 kWh
